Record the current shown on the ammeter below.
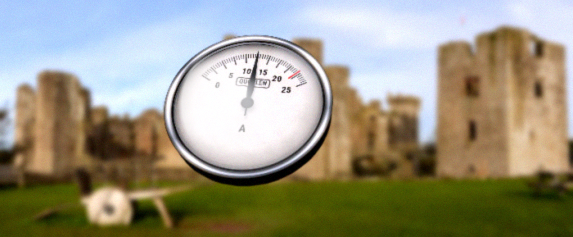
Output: 12.5 A
